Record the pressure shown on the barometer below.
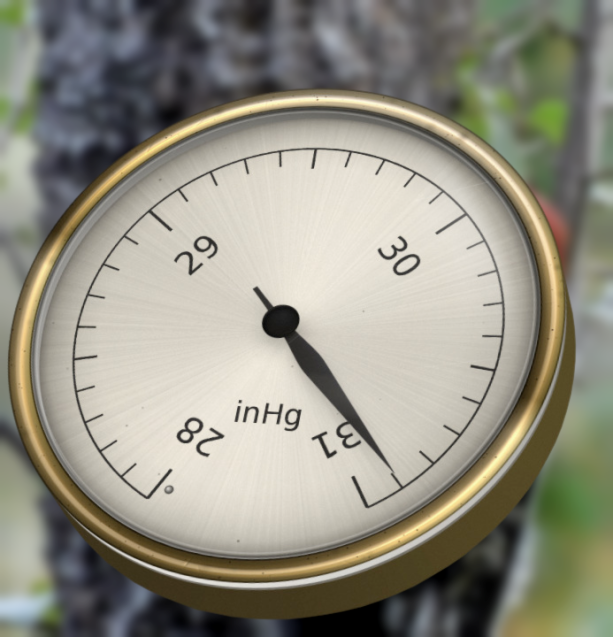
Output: 30.9 inHg
